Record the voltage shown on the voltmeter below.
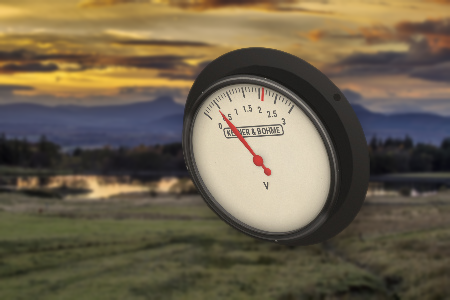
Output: 0.5 V
